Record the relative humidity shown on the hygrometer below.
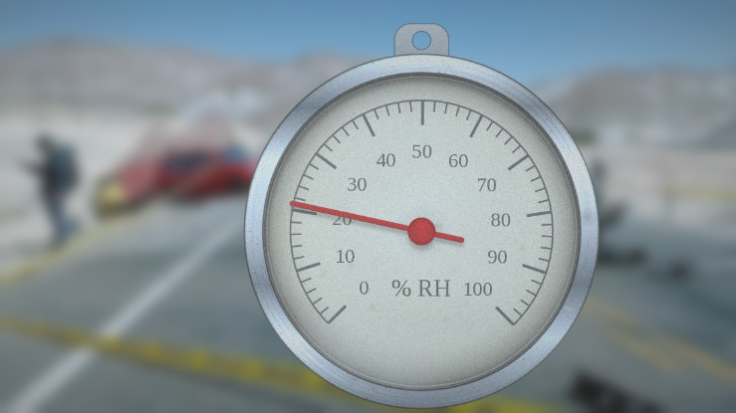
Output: 21 %
